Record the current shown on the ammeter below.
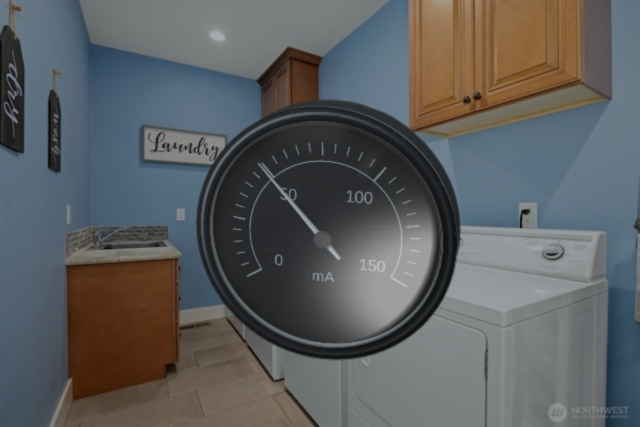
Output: 50 mA
